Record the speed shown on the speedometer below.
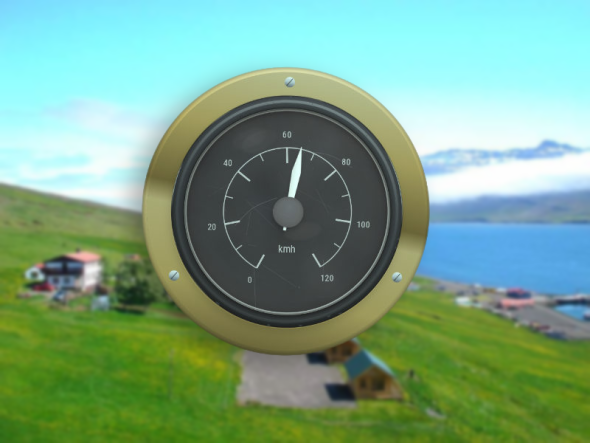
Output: 65 km/h
